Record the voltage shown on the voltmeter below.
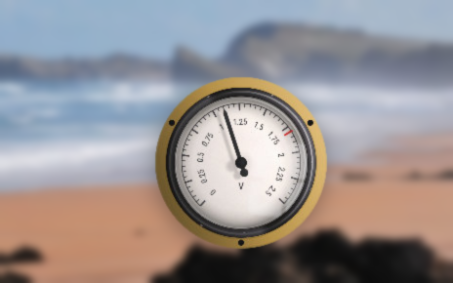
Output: 1.1 V
